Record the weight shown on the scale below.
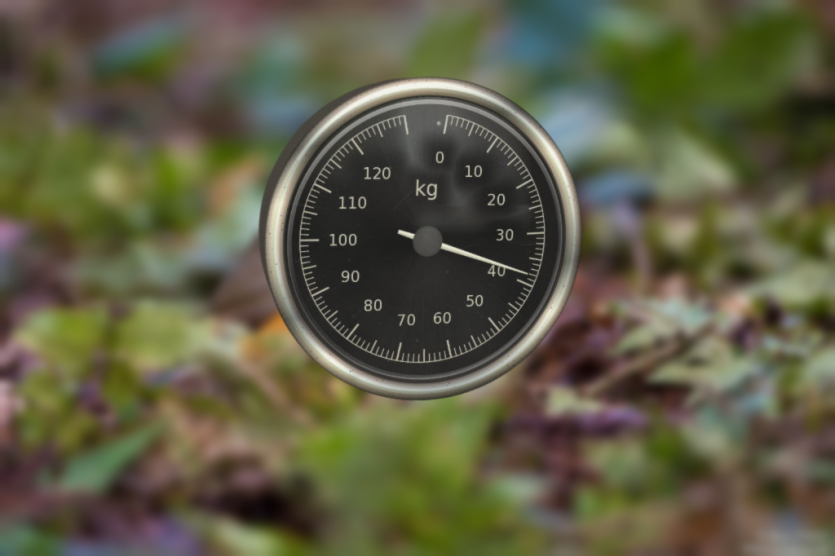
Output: 38 kg
